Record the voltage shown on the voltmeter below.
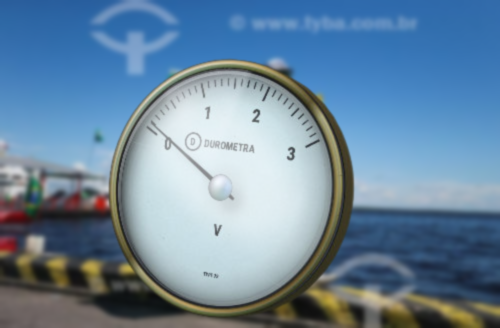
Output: 0.1 V
